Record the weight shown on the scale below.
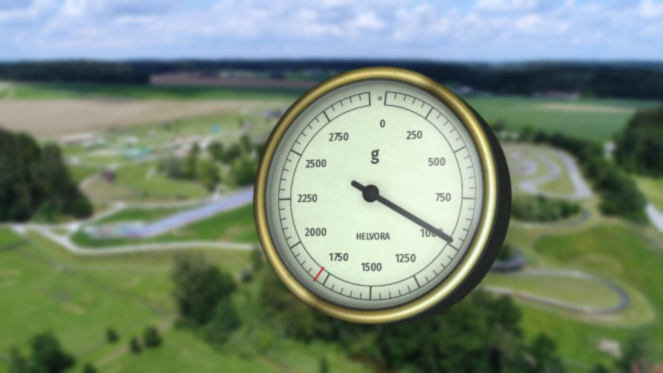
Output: 975 g
